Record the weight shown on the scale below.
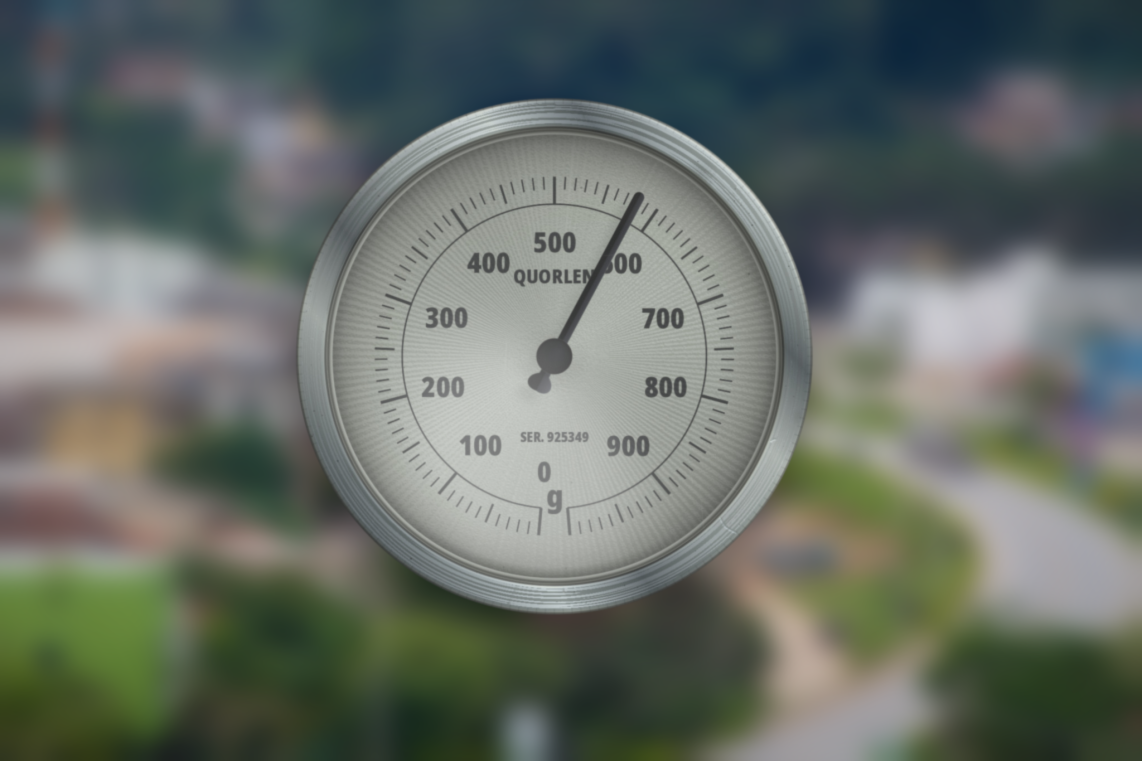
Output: 580 g
